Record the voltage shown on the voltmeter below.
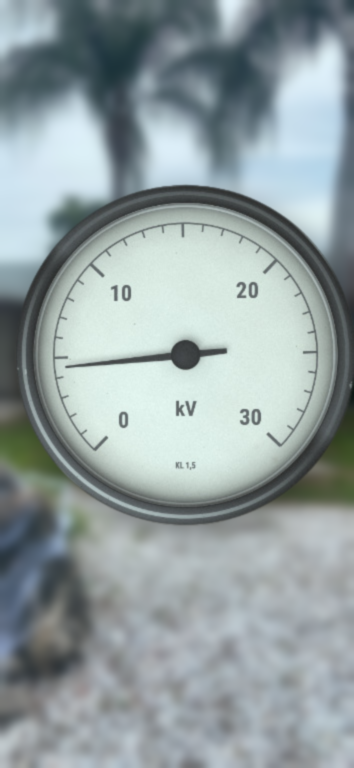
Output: 4.5 kV
